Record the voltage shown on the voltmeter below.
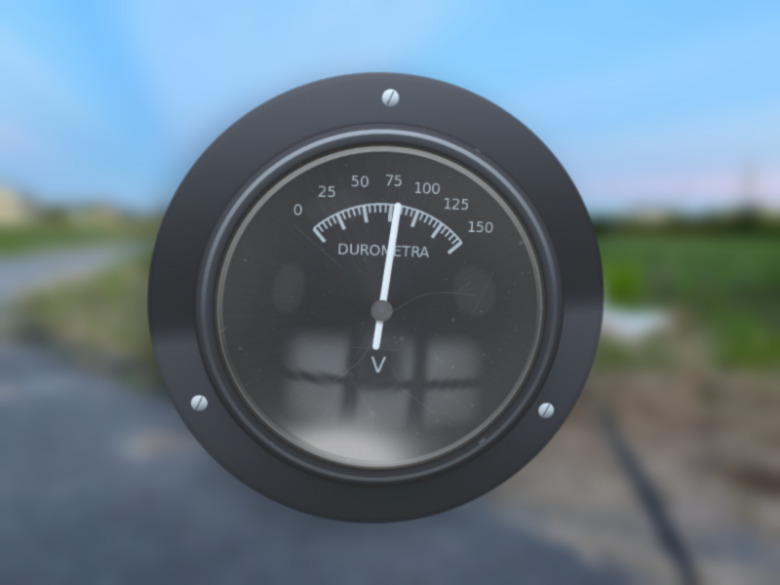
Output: 80 V
